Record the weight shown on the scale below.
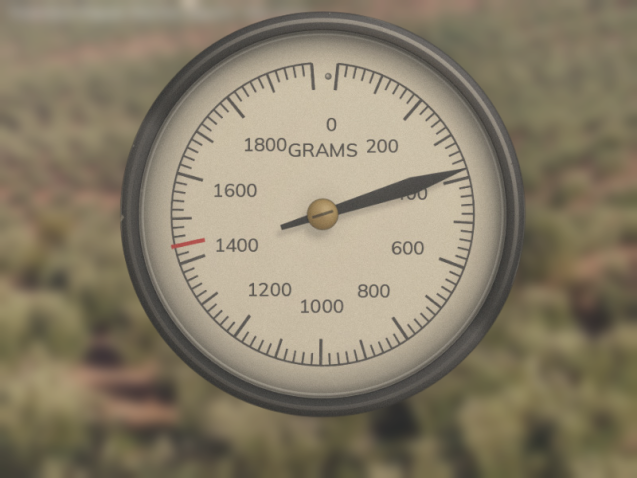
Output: 380 g
